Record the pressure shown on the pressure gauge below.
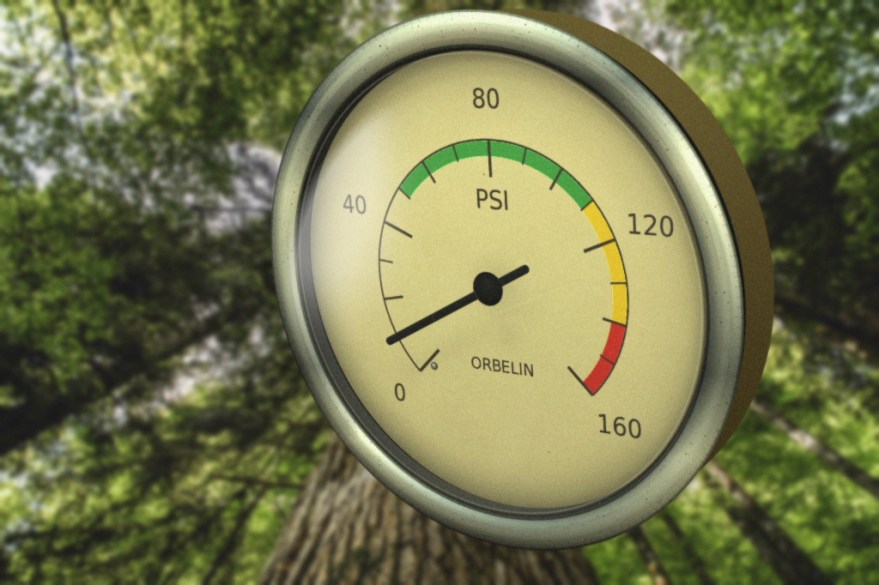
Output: 10 psi
